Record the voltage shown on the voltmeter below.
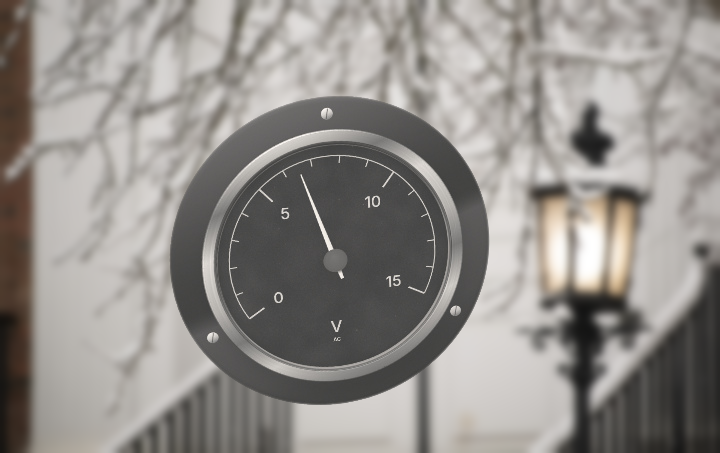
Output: 6.5 V
